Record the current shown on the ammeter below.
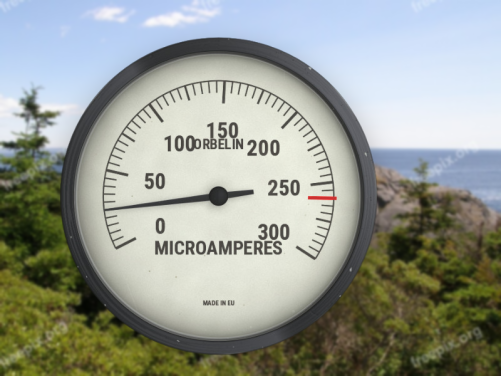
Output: 25 µA
